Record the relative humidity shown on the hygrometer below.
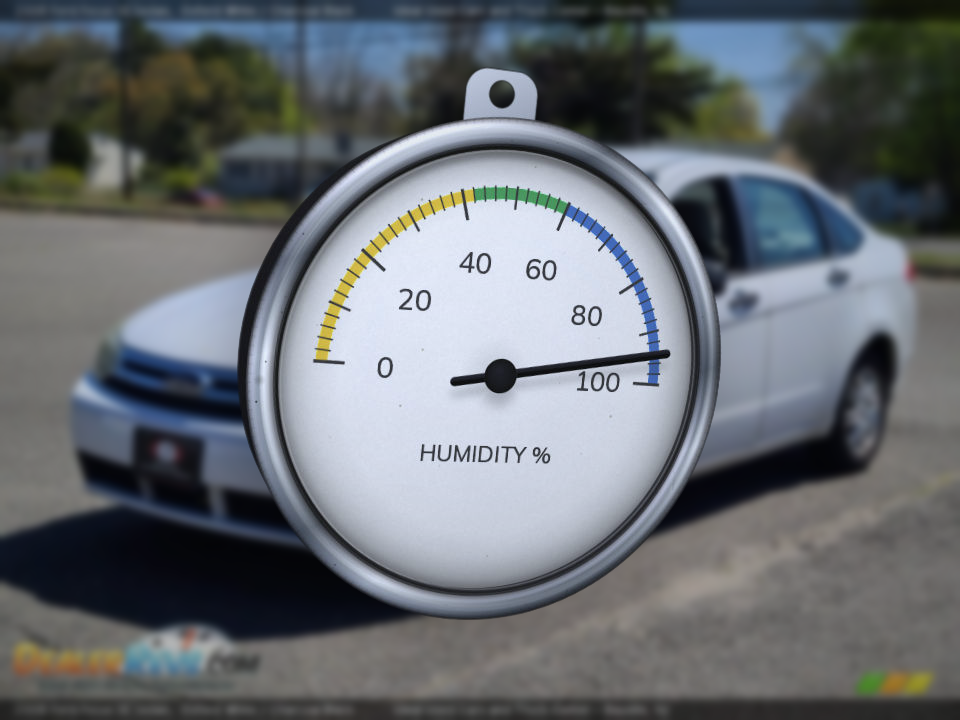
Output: 94 %
